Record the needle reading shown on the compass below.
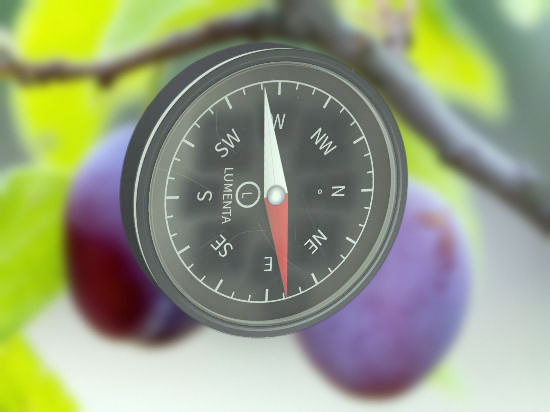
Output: 80 °
